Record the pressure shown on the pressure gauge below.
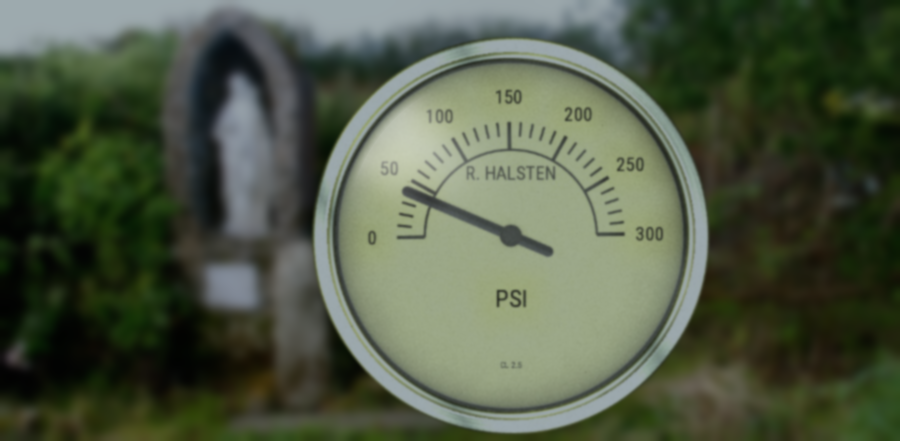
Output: 40 psi
